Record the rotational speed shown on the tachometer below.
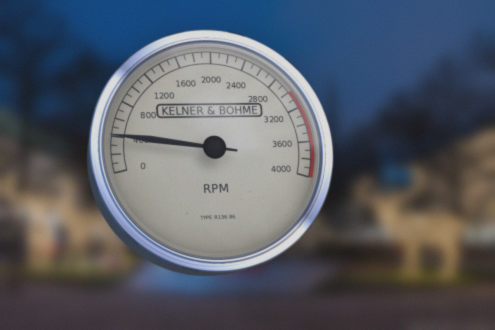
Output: 400 rpm
